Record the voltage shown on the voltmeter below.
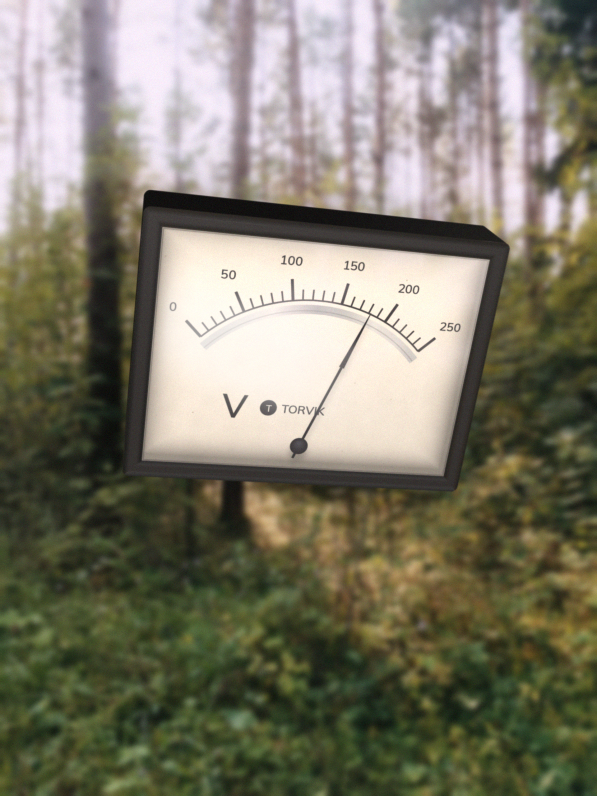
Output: 180 V
